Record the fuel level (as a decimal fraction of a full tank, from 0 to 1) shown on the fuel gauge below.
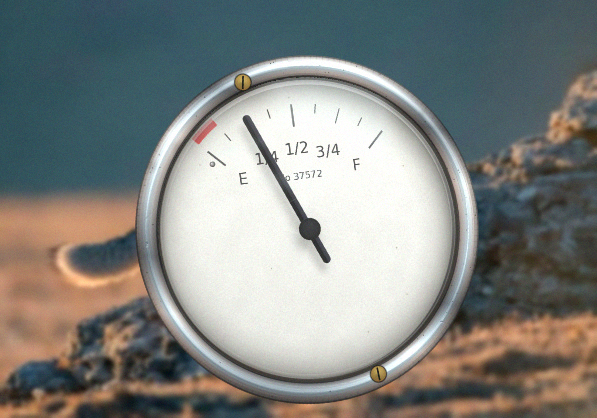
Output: 0.25
